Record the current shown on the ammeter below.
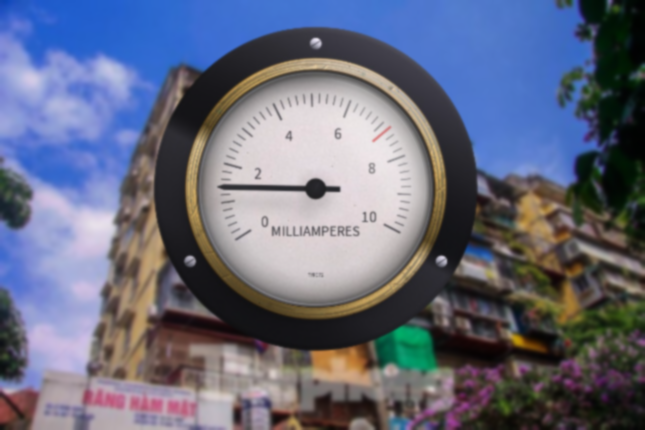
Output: 1.4 mA
